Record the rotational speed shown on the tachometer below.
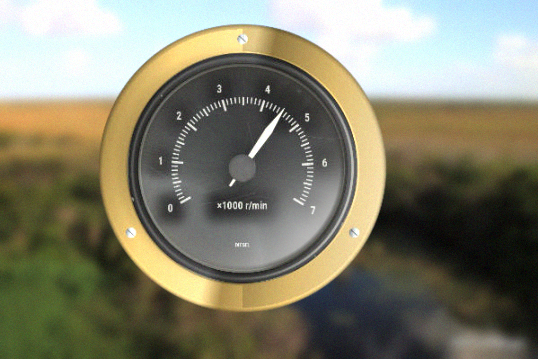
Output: 4500 rpm
